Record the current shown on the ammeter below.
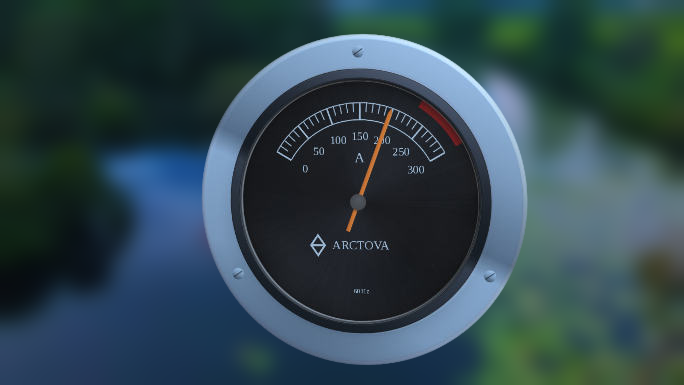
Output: 200 A
